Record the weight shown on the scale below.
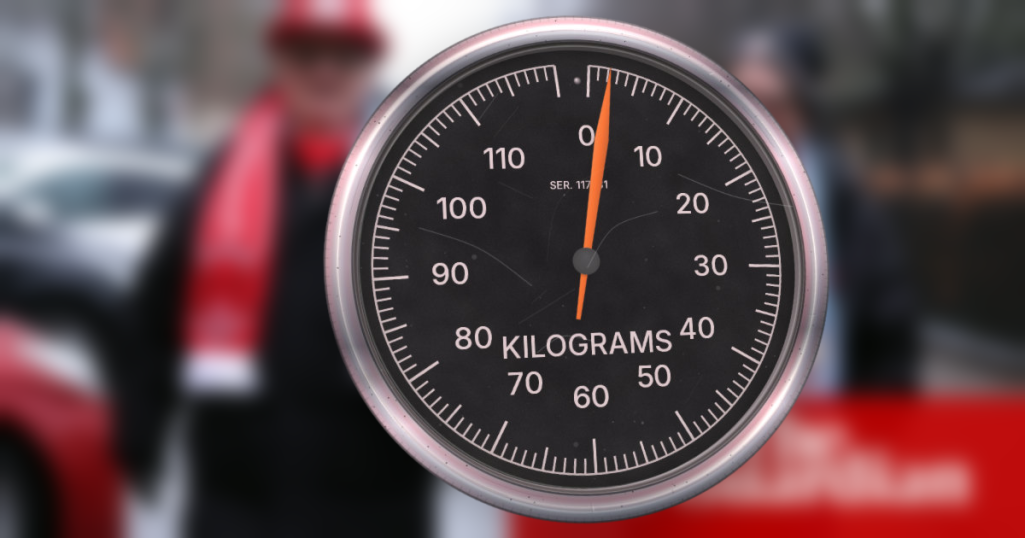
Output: 2 kg
